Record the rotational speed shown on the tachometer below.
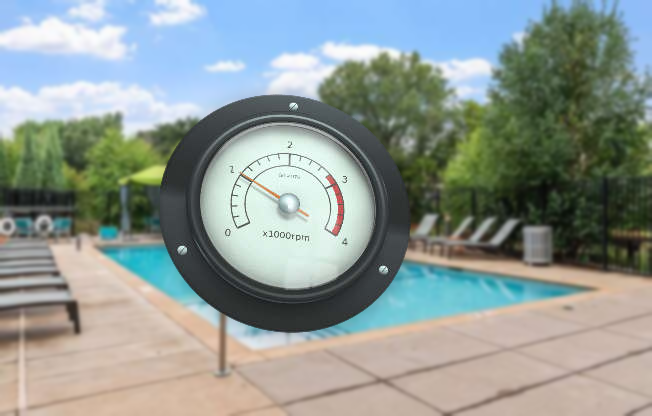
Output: 1000 rpm
